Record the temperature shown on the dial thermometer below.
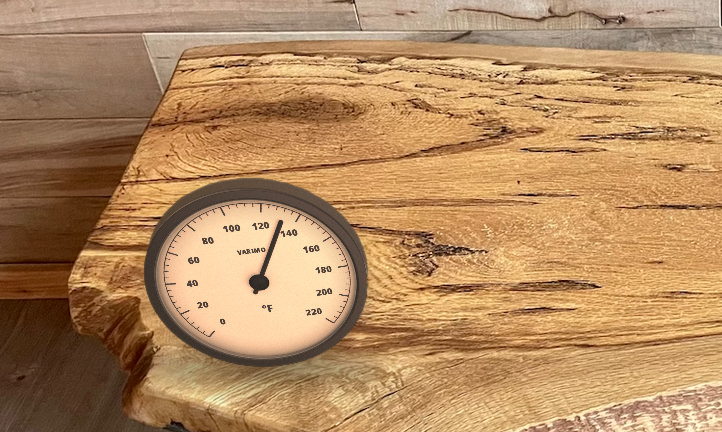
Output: 132 °F
